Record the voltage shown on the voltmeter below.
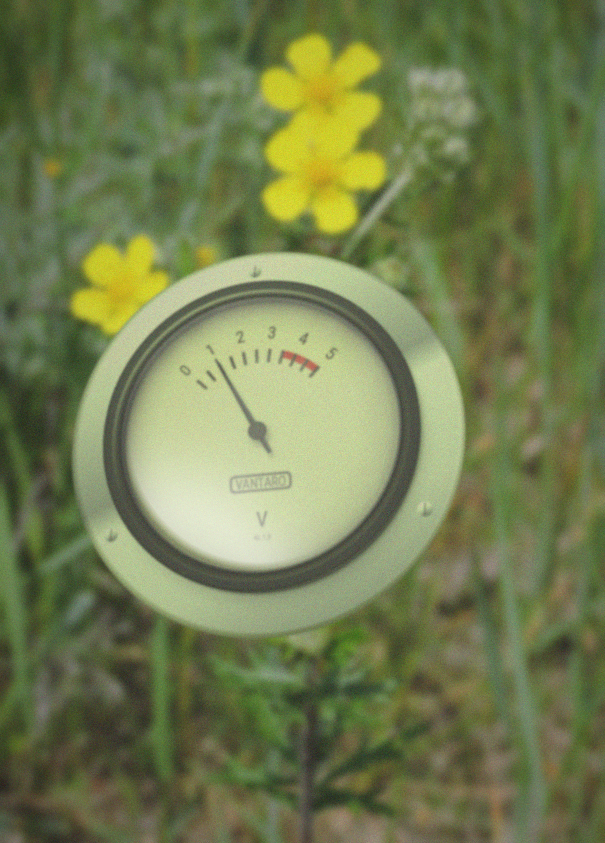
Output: 1 V
